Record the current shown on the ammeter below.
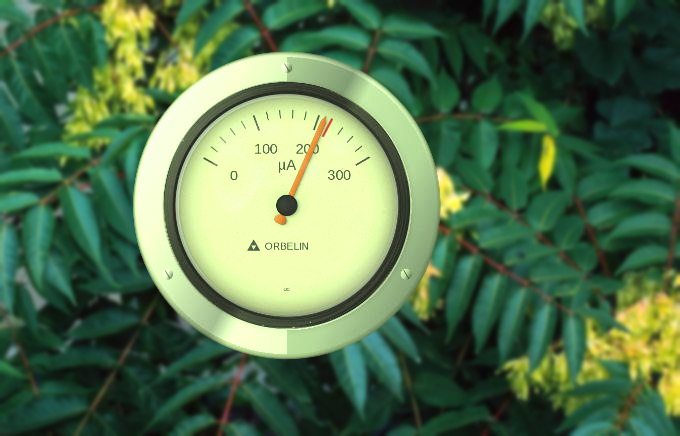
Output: 210 µA
